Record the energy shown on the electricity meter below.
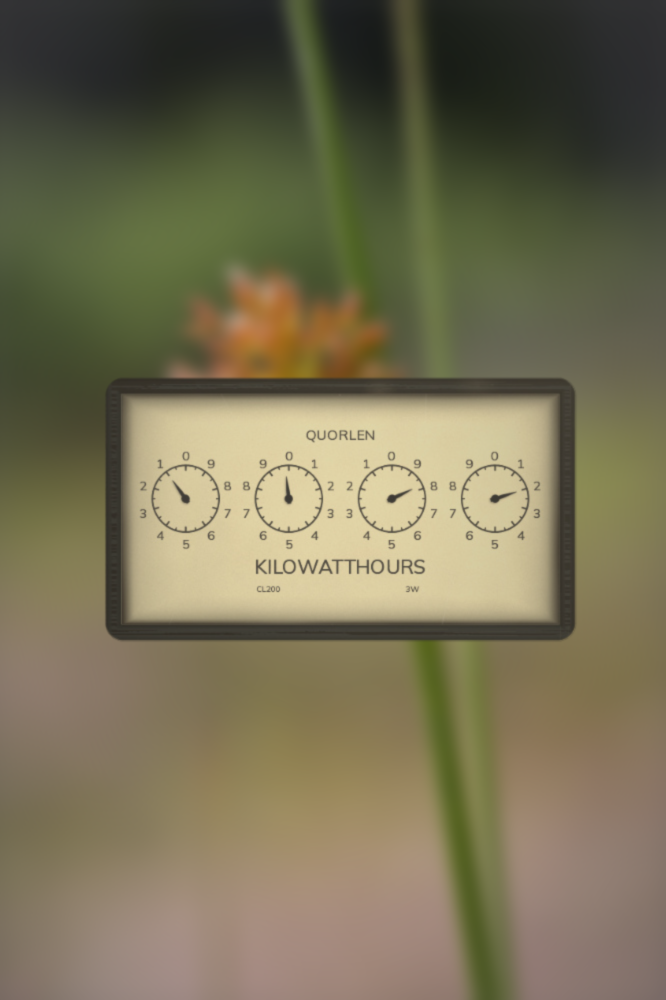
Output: 982 kWh
